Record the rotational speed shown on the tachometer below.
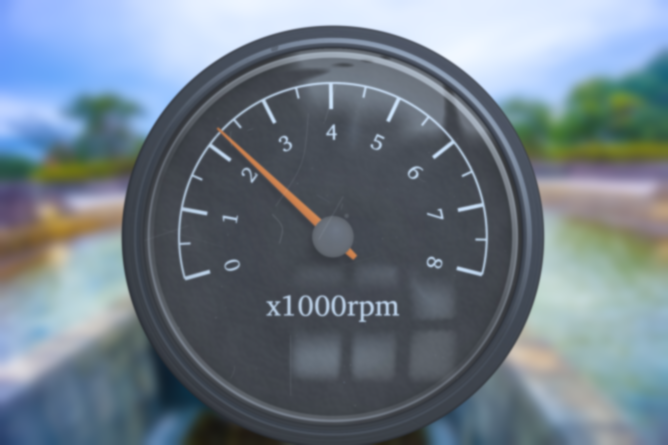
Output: 2250 rpm
